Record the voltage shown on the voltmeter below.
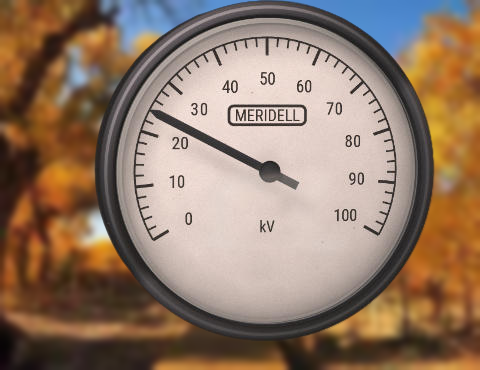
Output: 24 kV
